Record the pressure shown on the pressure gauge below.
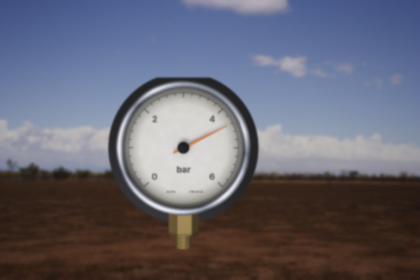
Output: 4.4 bar
